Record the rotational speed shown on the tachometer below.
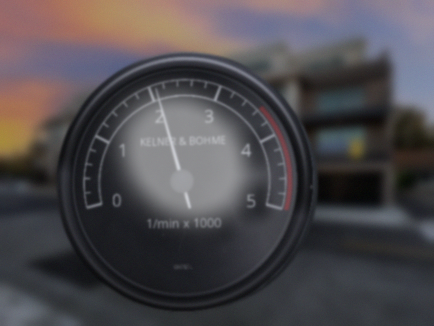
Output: 2100 rpm
